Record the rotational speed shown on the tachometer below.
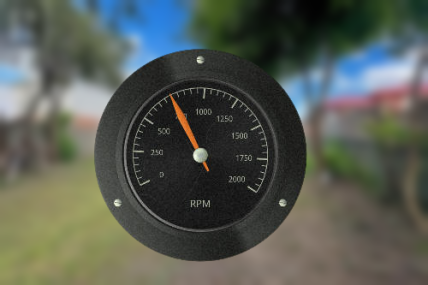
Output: 750 rpm
